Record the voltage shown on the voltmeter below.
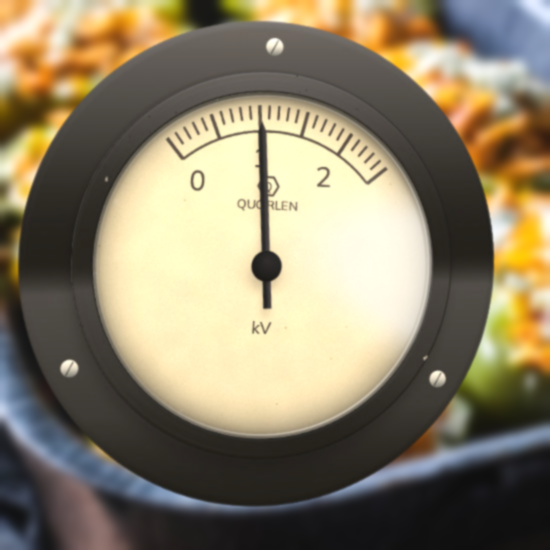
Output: 1 kV
